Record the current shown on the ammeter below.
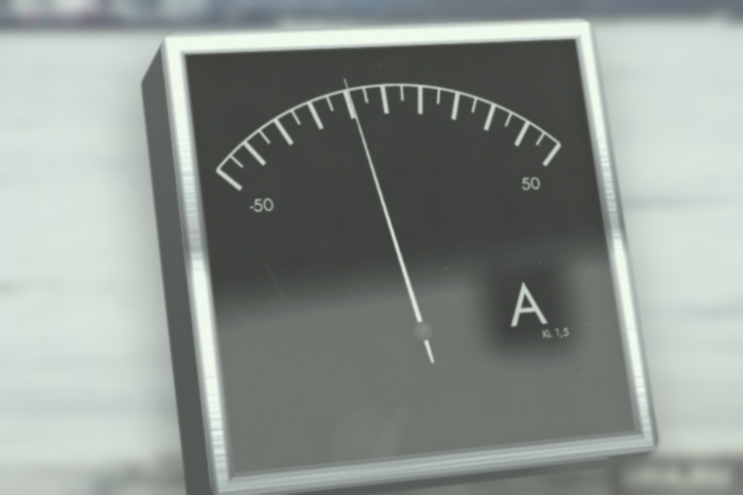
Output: -10 A
